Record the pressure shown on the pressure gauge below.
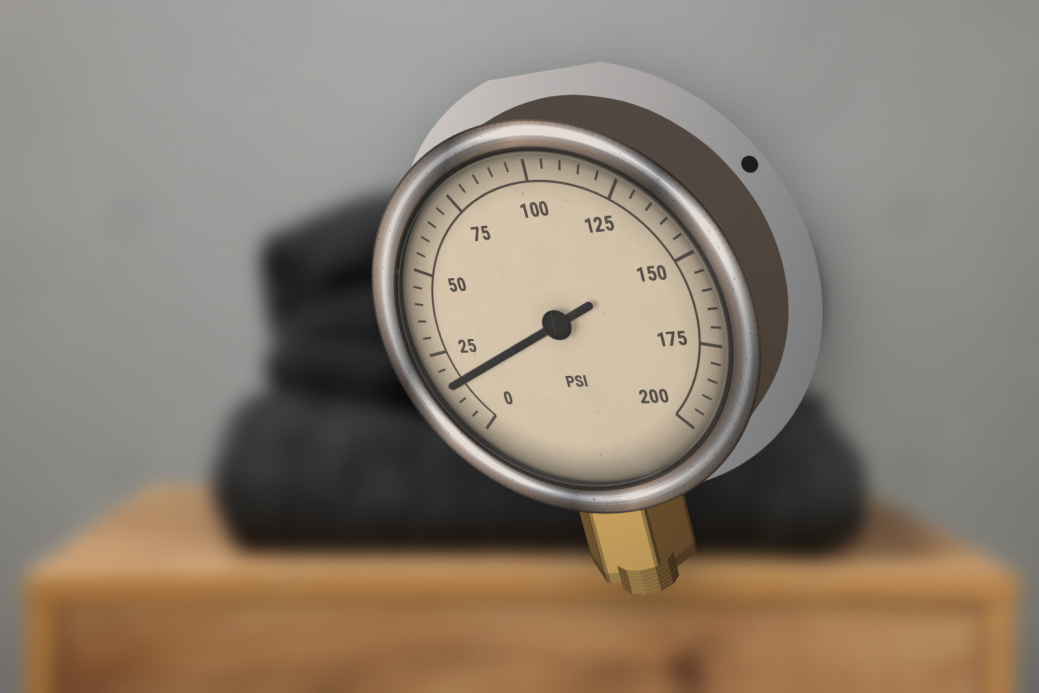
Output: 15 psi
